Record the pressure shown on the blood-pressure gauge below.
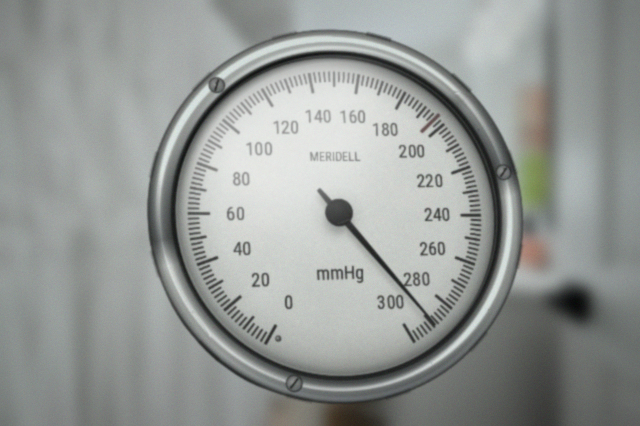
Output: 290 mmHg
